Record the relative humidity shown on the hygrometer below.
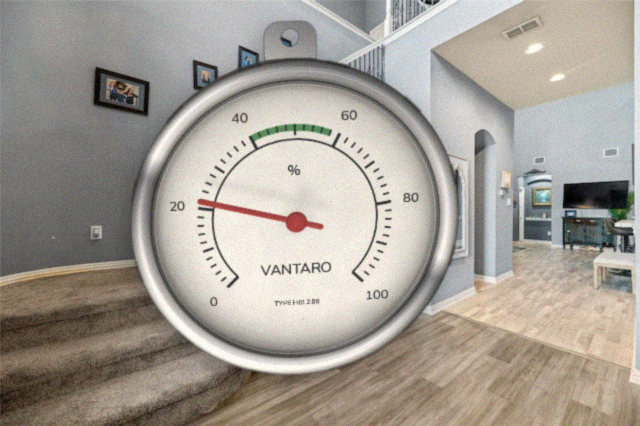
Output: 22 %
